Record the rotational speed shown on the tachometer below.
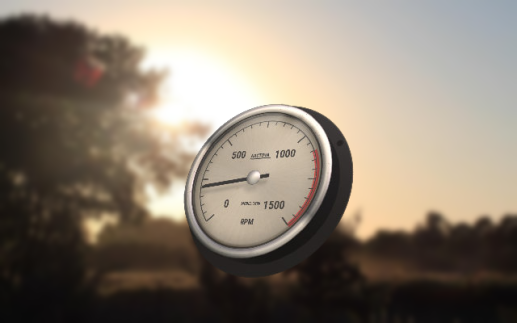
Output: 200 rpm
